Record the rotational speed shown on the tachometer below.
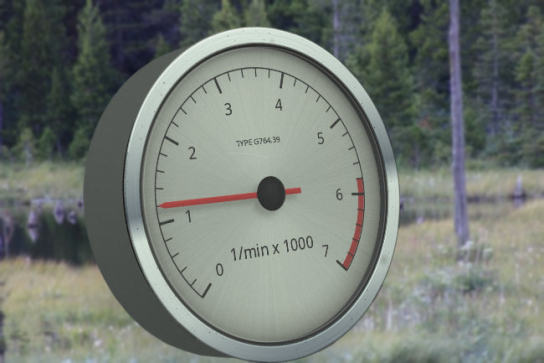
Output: 1200 rpm
